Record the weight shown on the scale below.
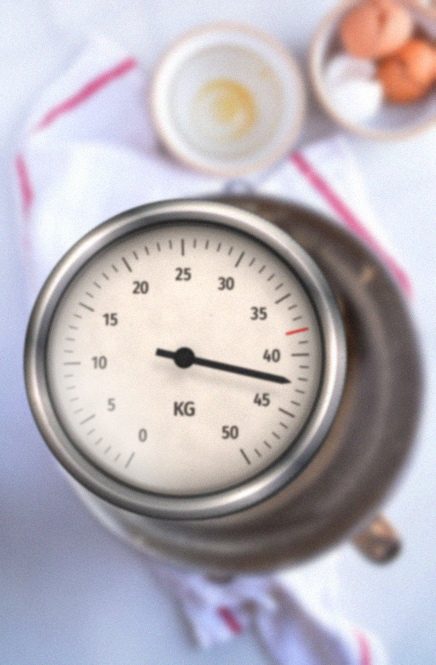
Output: 42.5 kg
